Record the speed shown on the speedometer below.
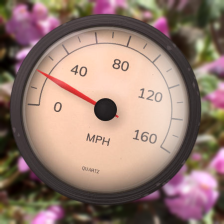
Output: 20 mph
